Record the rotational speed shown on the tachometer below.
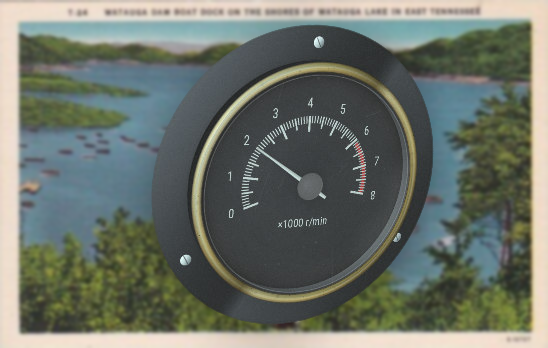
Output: 2000 rpm
